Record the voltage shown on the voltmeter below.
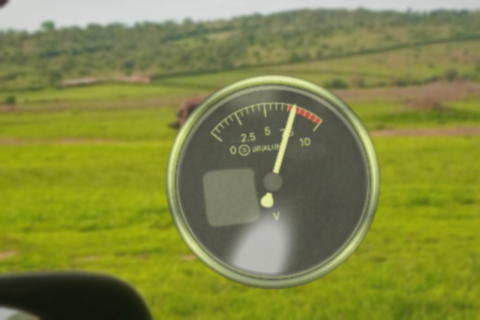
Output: 7.5 V
